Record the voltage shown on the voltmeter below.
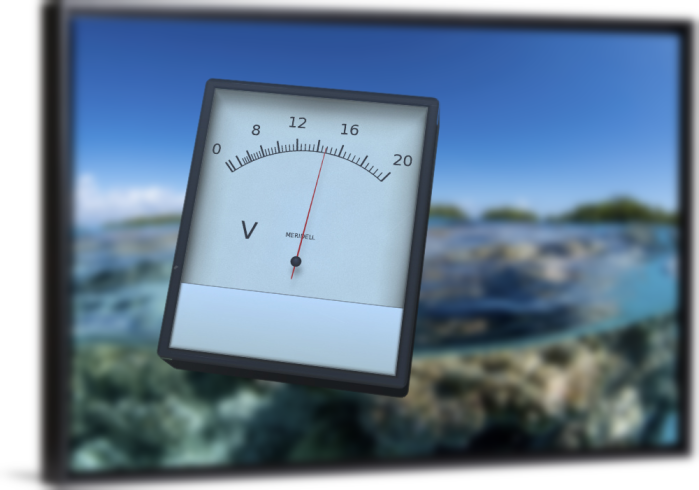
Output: 14.8 V
